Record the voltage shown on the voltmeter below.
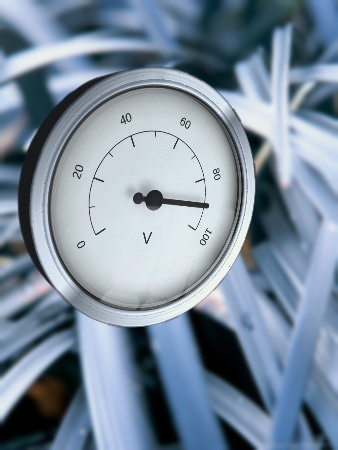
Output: 90 V
